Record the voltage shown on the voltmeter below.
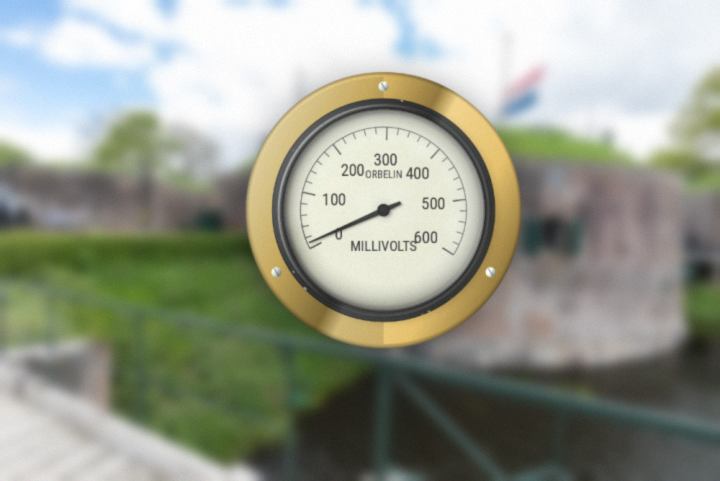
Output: 10 mV
